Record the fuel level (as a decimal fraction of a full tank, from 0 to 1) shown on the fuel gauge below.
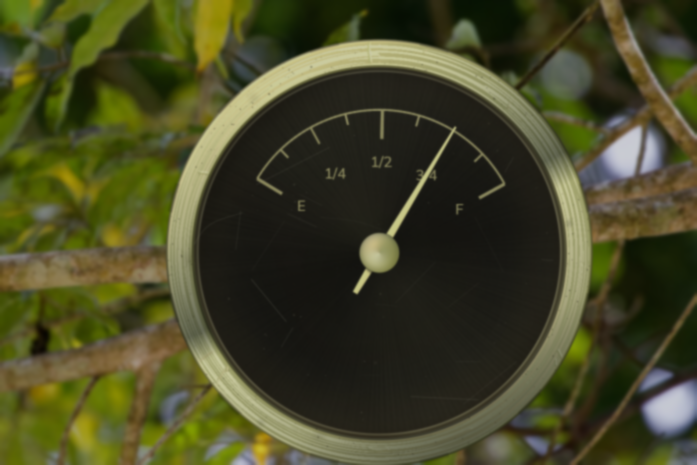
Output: 0.75
